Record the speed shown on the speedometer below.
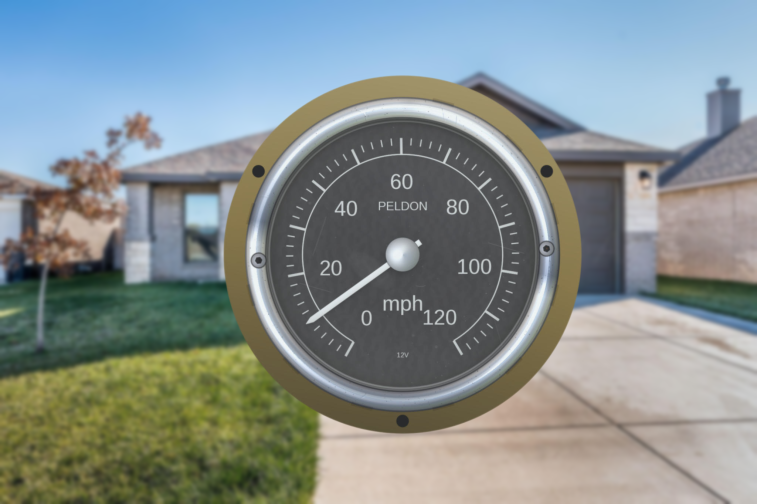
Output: 10 mph
